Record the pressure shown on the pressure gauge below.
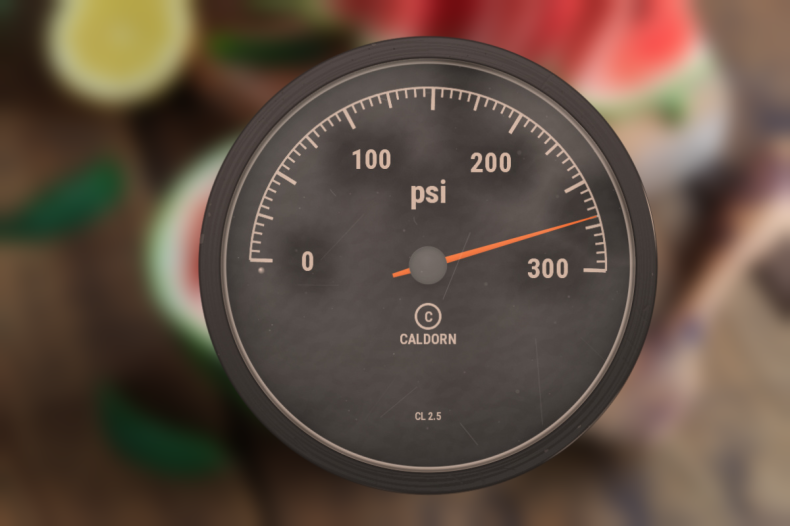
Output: 270 psi
